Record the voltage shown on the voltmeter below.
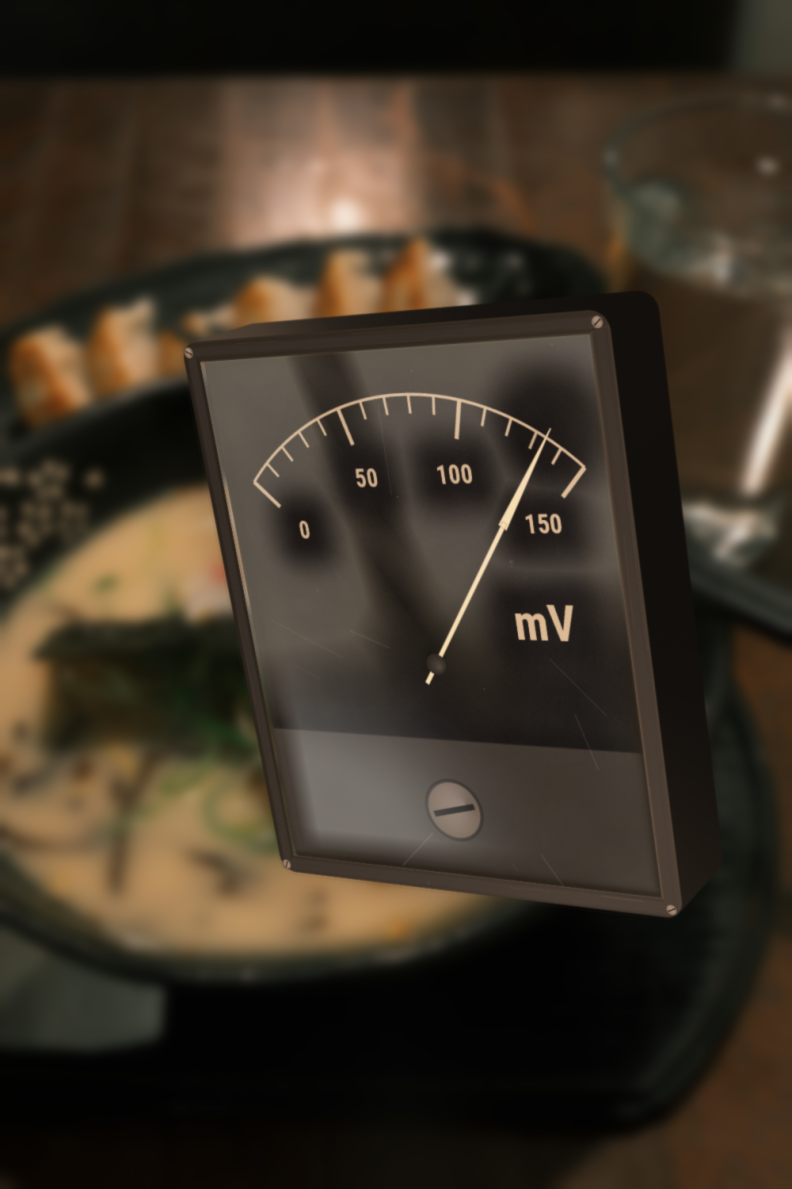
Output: 135 mV
